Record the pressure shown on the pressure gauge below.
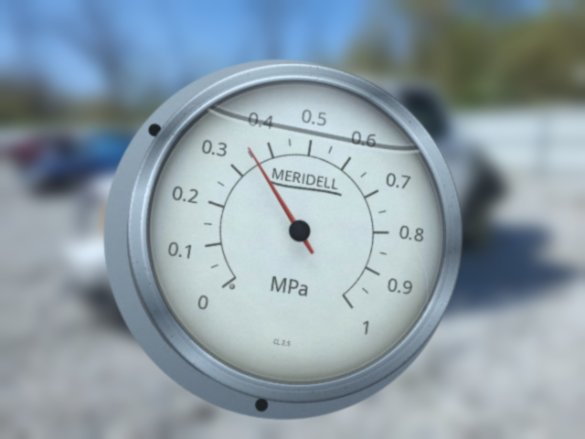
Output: 0.35 MPa
